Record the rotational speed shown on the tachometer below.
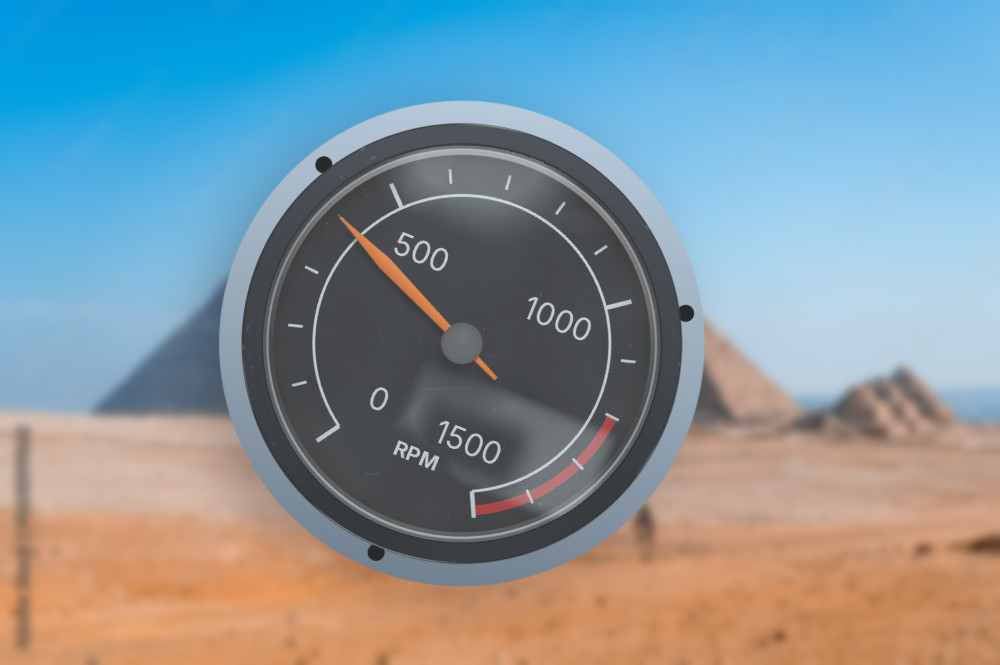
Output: 400 rpm
